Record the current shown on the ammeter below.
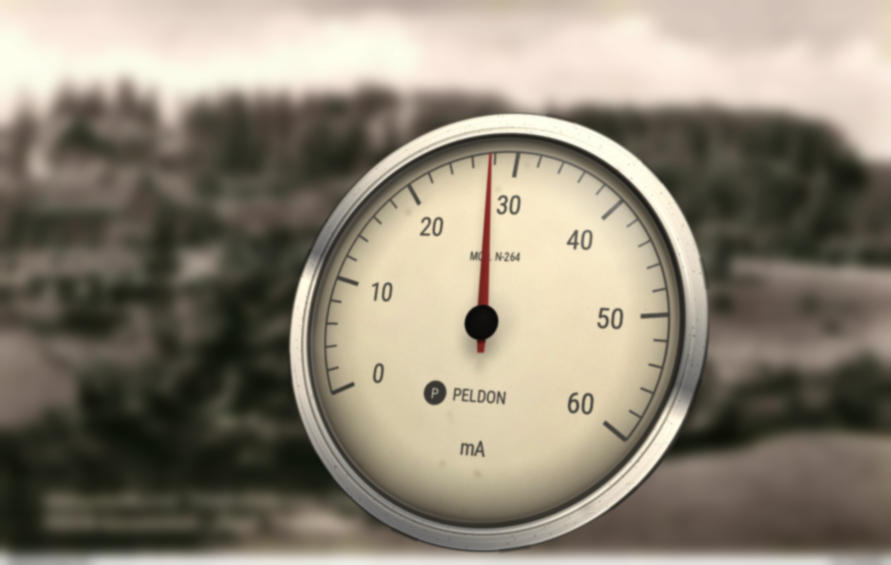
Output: 28 mA
